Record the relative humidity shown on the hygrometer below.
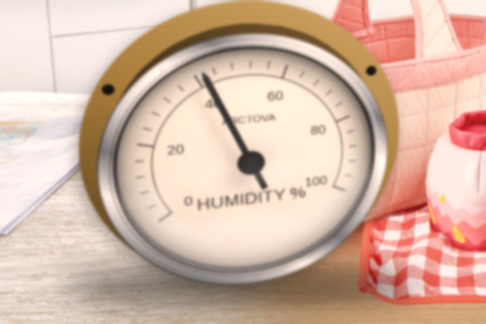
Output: 42 %
